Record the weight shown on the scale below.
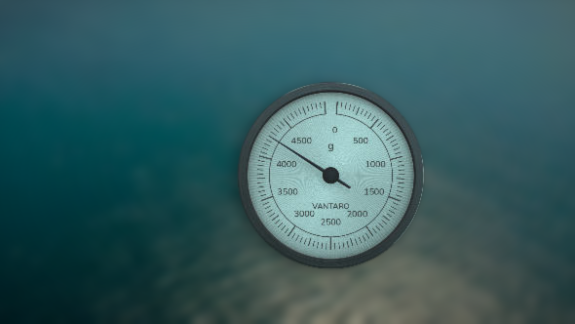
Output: 4250 g
